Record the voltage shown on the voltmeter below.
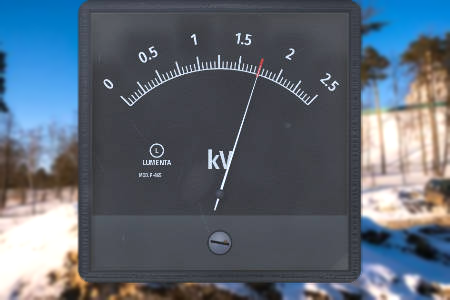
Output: 1.75 kV
